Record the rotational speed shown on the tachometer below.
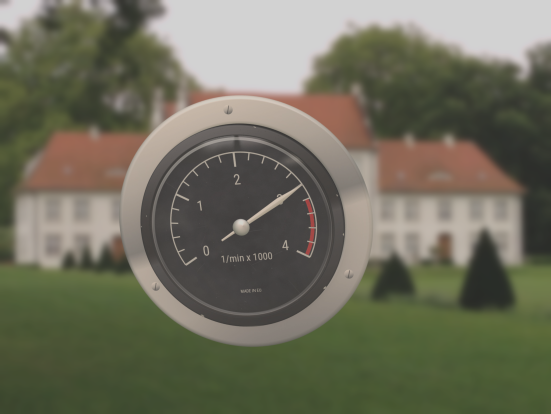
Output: 3000 rpm
